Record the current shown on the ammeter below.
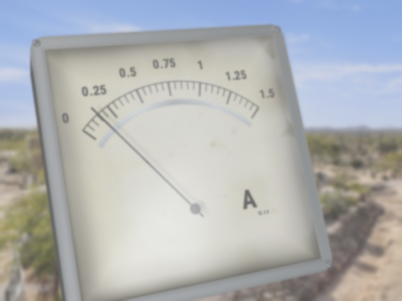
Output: 0.15 A
